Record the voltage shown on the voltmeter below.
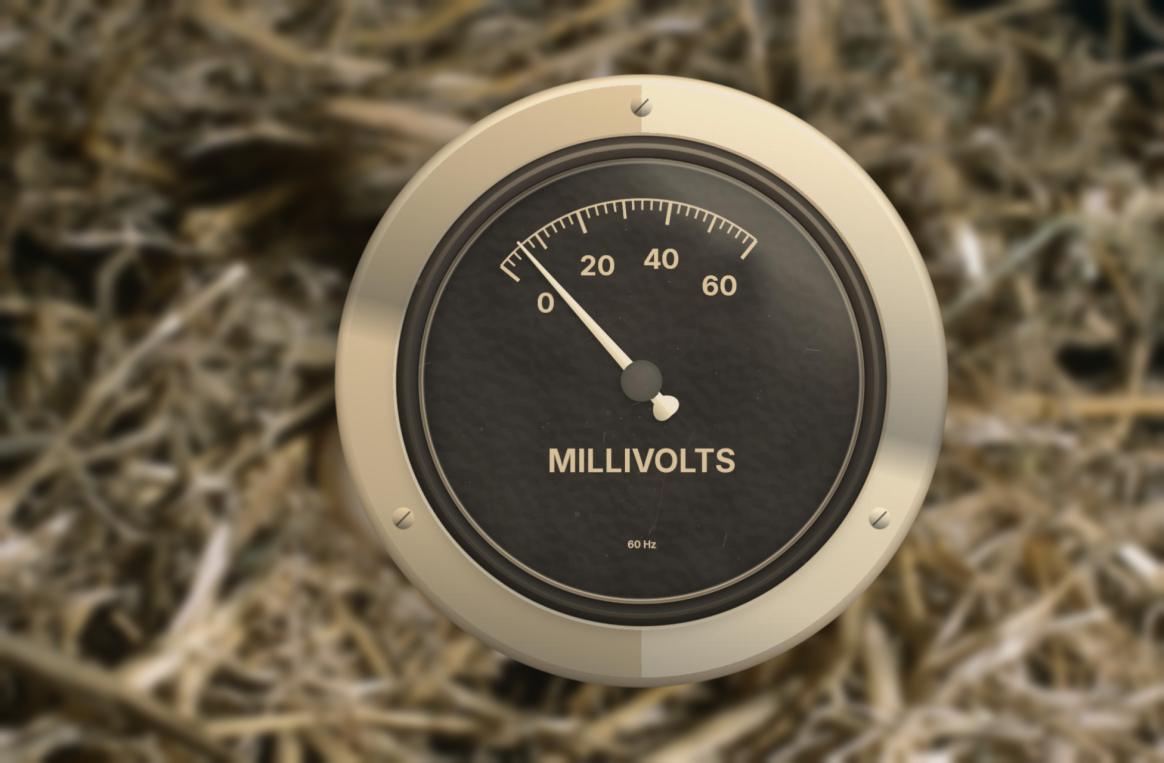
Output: 6 mV
